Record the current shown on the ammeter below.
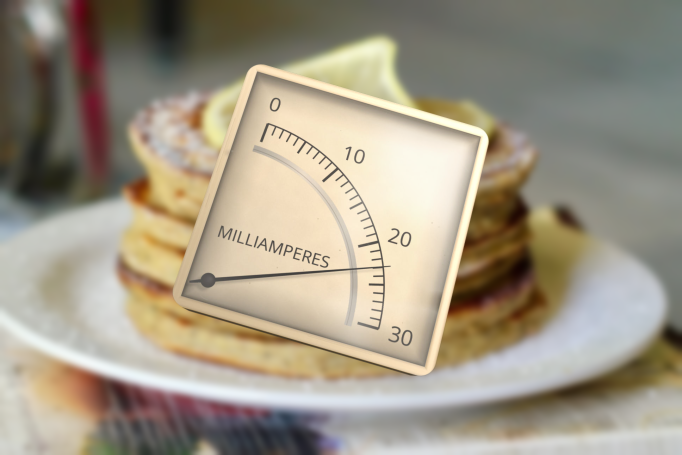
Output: 23 mA
